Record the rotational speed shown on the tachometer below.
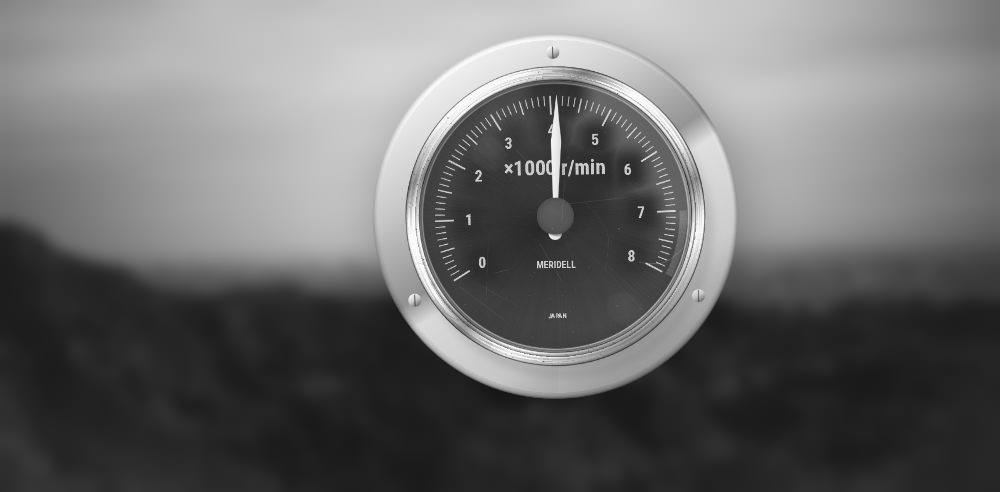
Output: 4100 rpm
